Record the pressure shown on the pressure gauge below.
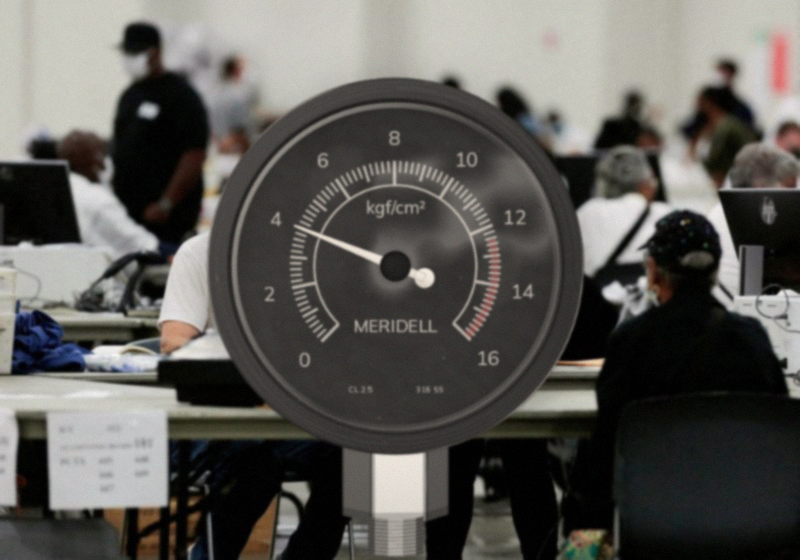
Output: 4 kg/cm²
